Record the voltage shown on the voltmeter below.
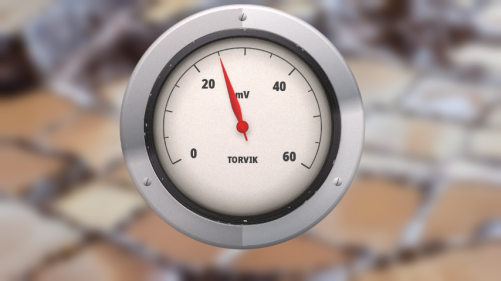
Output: 25 mV
